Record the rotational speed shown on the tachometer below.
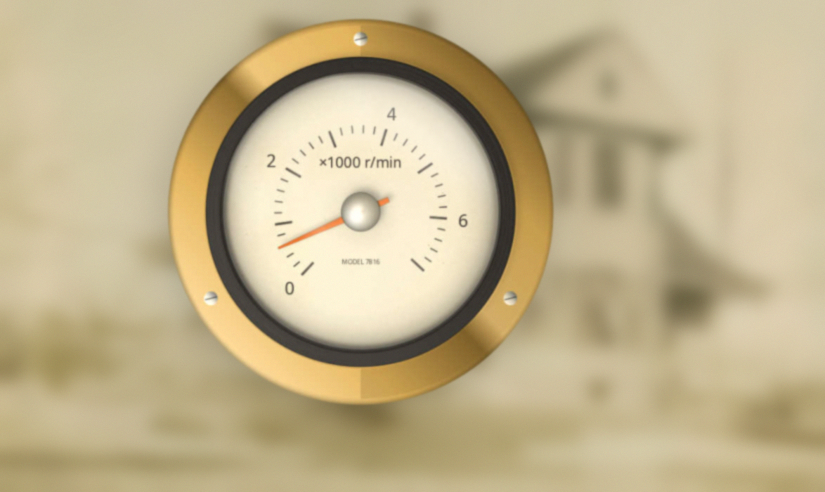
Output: 600 rpm
